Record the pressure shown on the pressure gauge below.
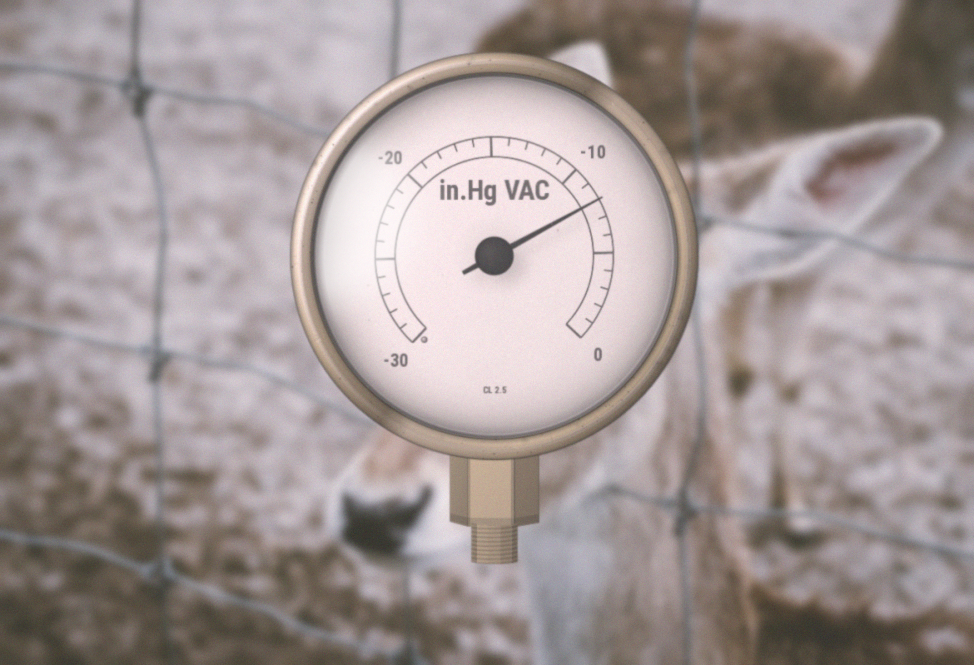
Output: -8 inHg
